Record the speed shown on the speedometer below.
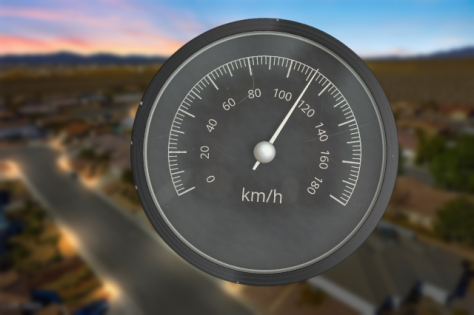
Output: 112 km/h
